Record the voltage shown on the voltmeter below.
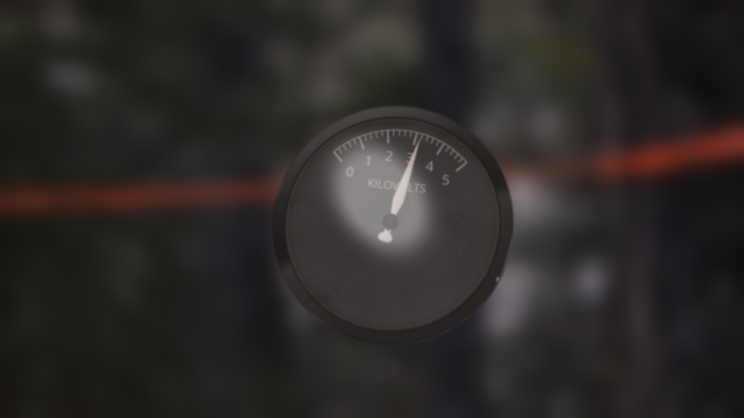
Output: 3.2 kV
